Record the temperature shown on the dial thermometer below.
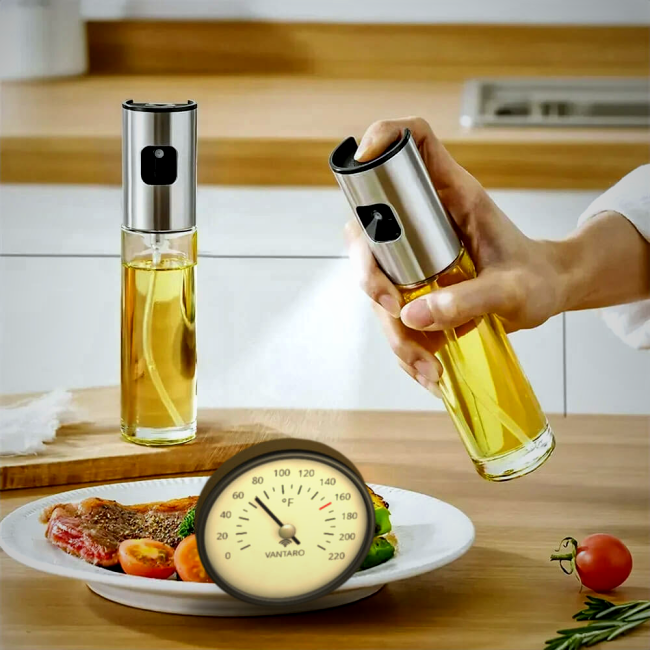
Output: 70 °F
